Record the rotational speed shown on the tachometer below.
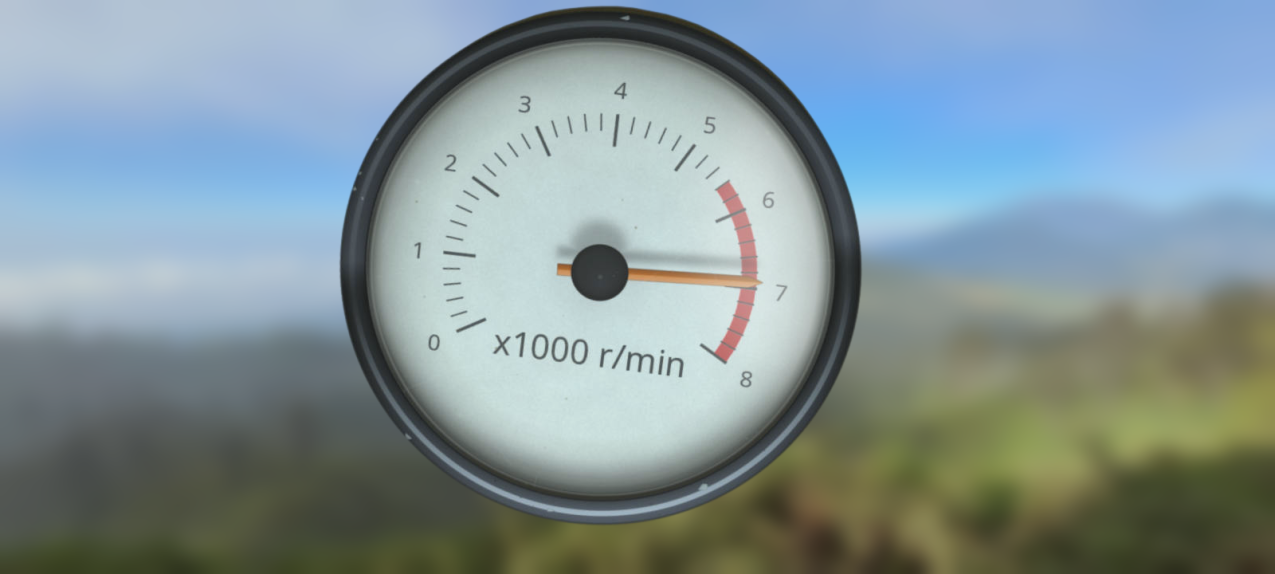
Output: 6900 rpm
